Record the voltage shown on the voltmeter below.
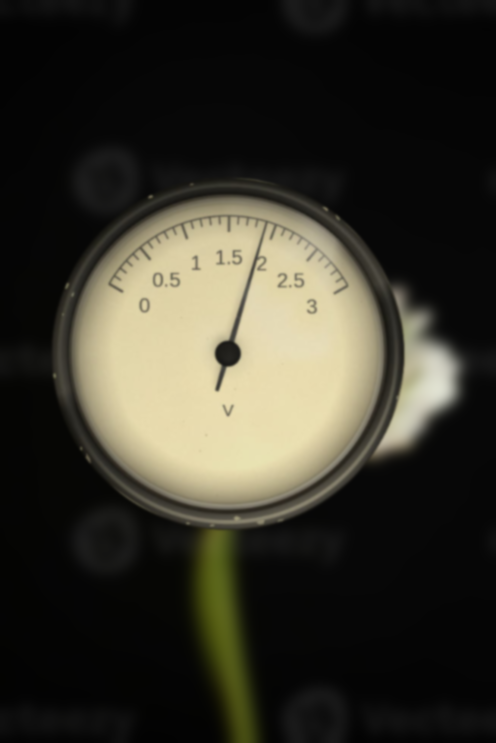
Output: 1.9 V
